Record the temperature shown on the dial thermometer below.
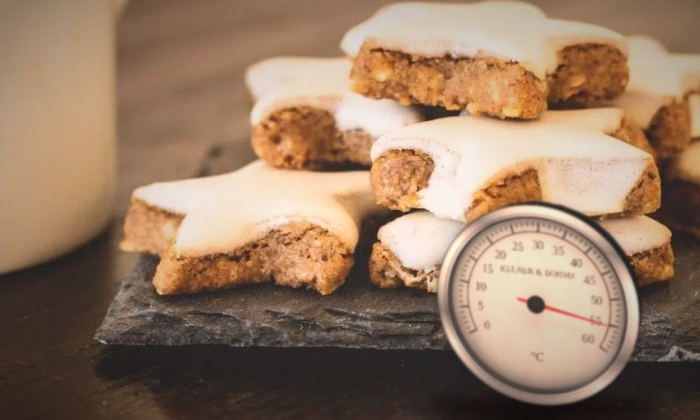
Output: 55 °C
